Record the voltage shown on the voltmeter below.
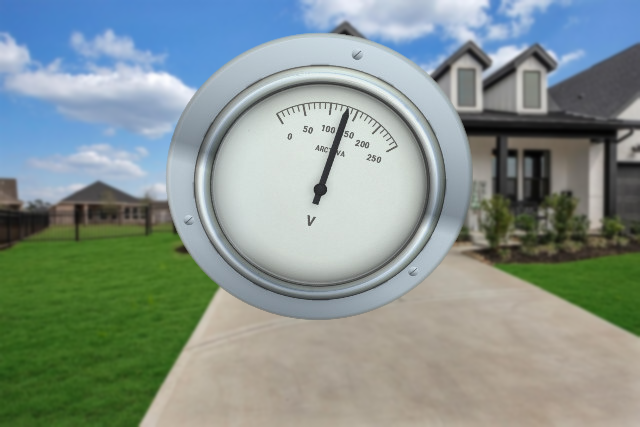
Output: 130 V
